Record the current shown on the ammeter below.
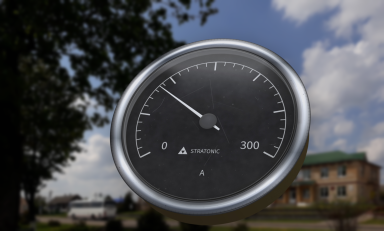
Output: 85 A
